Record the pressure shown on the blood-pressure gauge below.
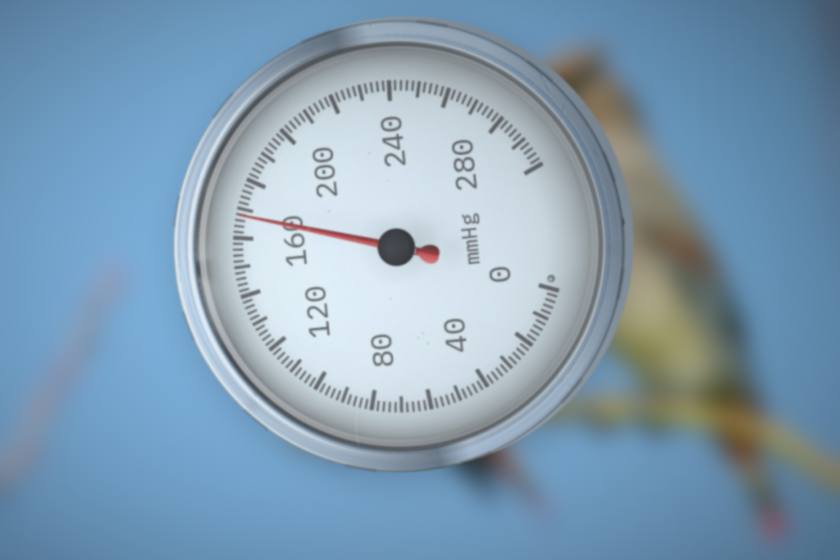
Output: 168 mmHg
